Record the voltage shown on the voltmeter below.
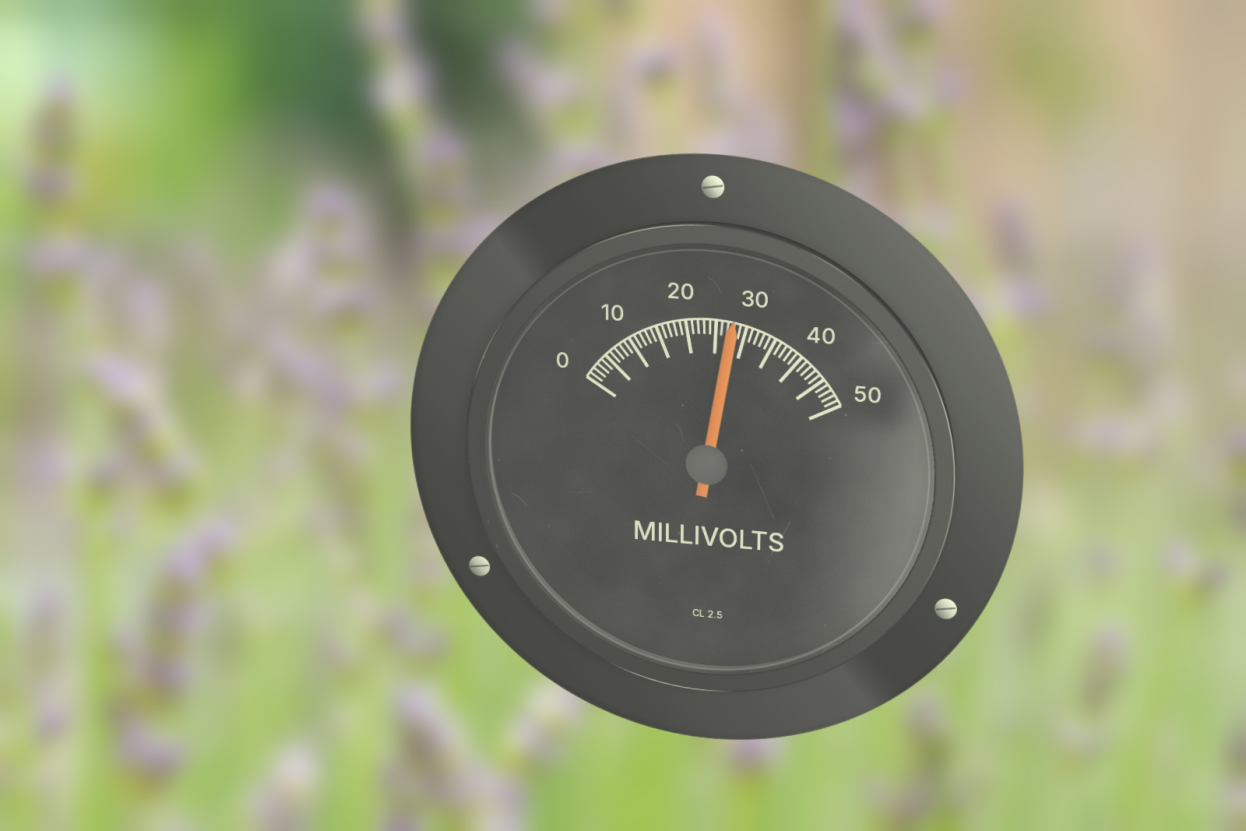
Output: 28 mV
